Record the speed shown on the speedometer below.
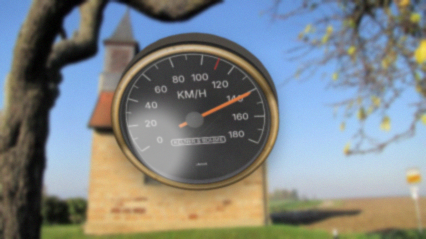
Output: 140 km/h
